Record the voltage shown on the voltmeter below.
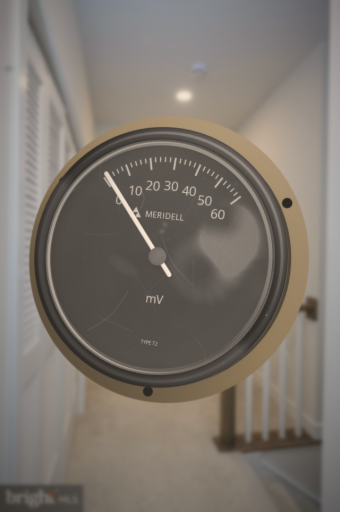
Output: 2 mV
